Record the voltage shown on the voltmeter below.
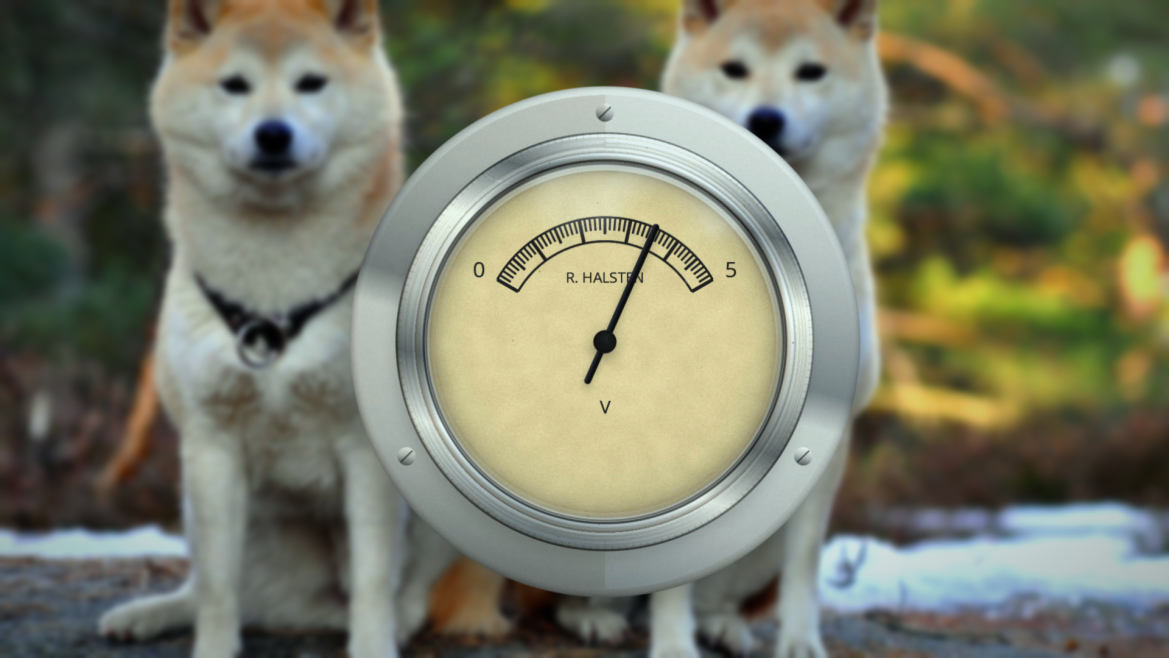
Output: 3.5 V
